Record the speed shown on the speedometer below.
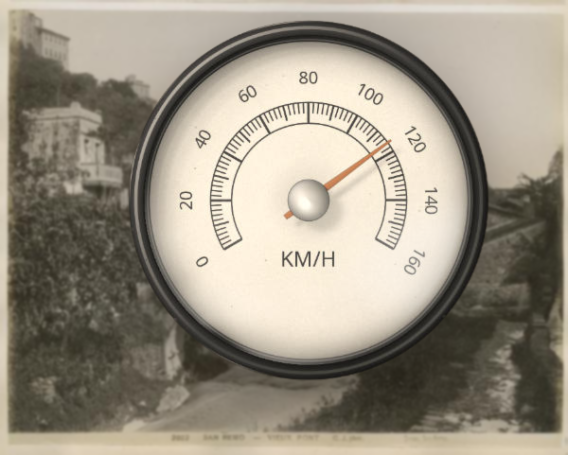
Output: 116 km/h
